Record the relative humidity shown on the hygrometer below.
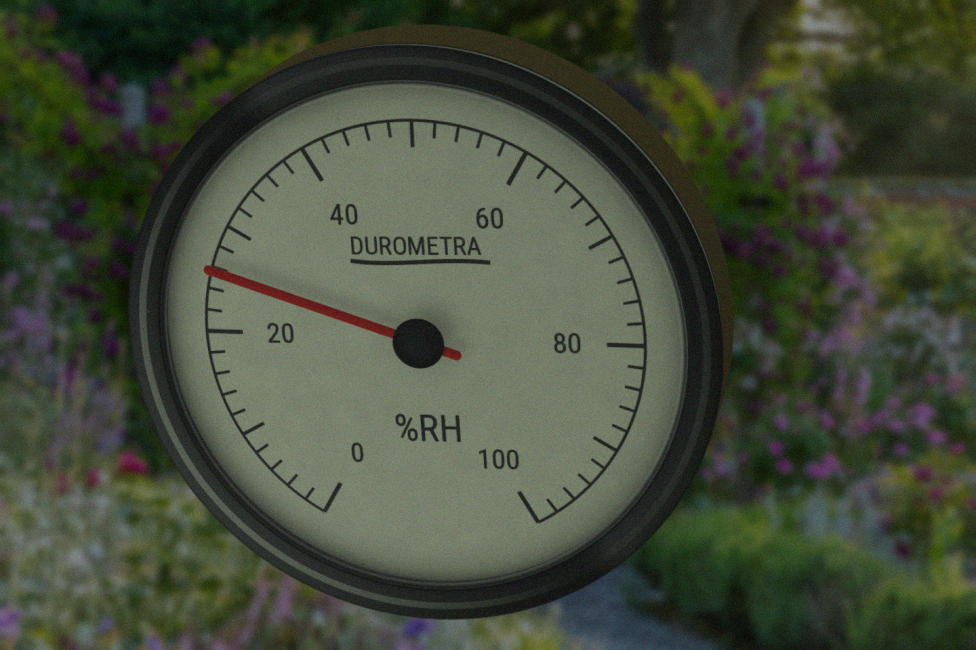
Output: 26 %
